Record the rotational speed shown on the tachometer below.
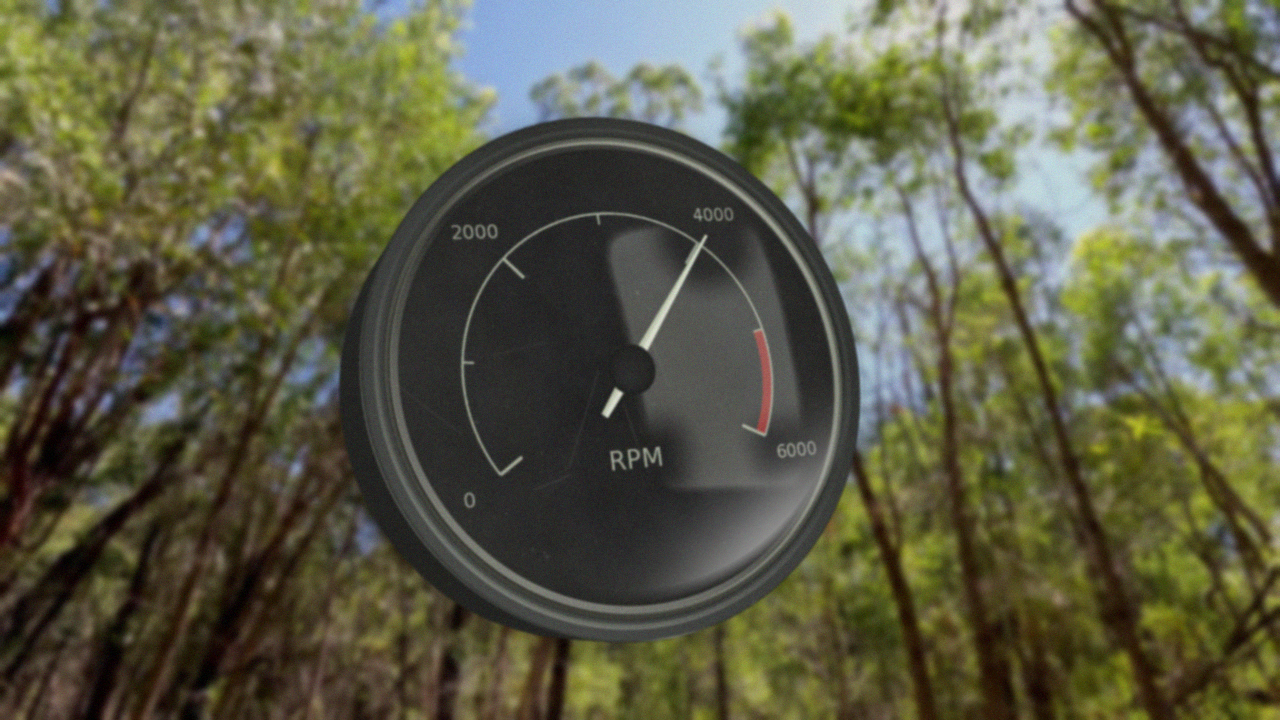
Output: 4000 rpm
